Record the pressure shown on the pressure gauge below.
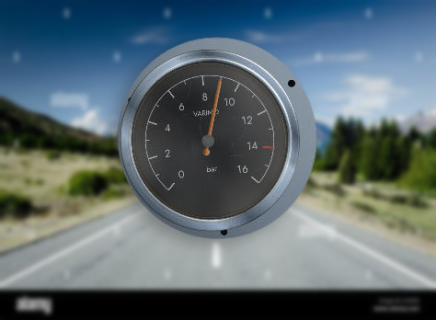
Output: 9 bar
